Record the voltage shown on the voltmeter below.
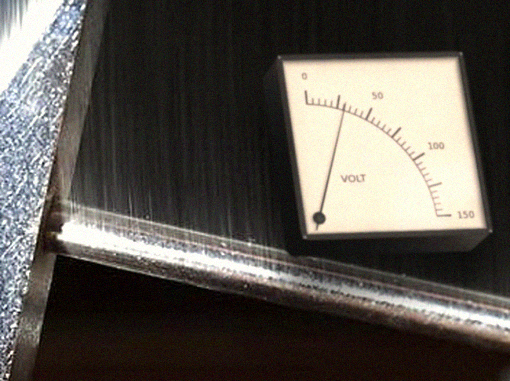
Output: 30 V
